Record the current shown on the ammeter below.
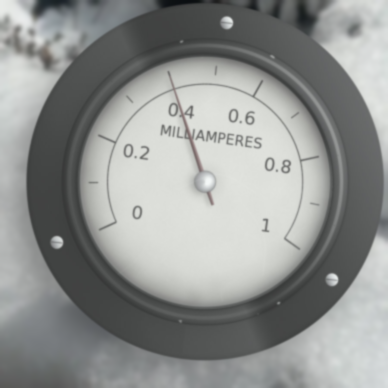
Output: 0.4 mA
